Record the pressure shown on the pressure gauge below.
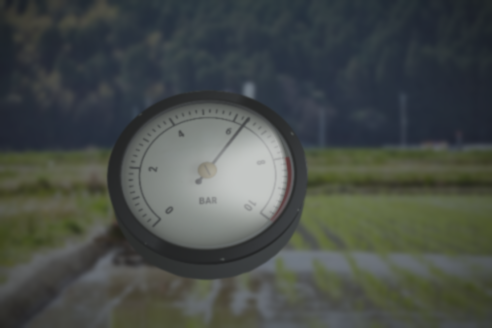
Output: 6.4 bar
